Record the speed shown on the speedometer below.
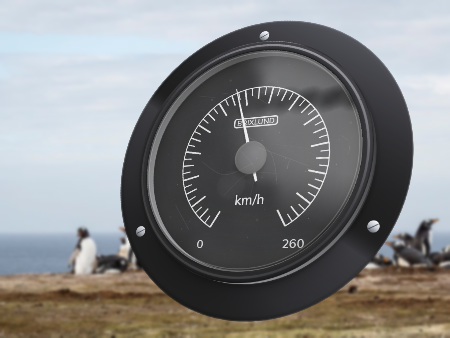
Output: 115 km/h
